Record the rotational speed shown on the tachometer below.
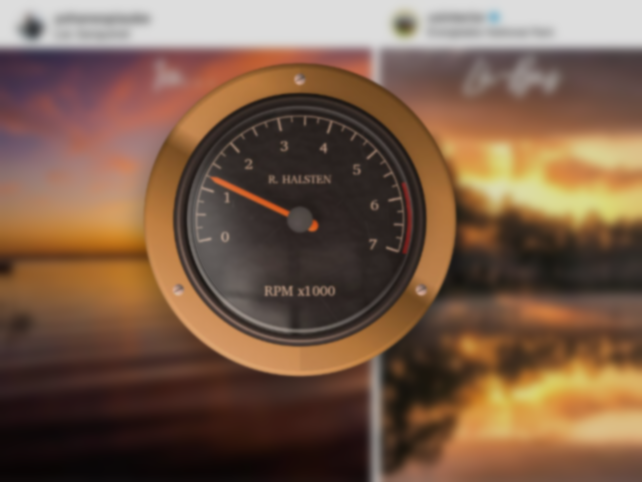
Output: 1250 rpm
